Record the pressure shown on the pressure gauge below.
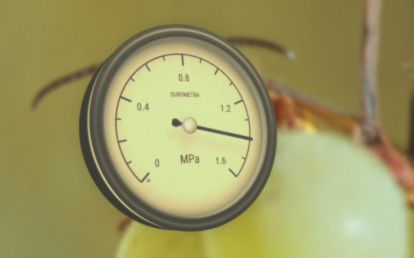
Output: 1.4 MPa
